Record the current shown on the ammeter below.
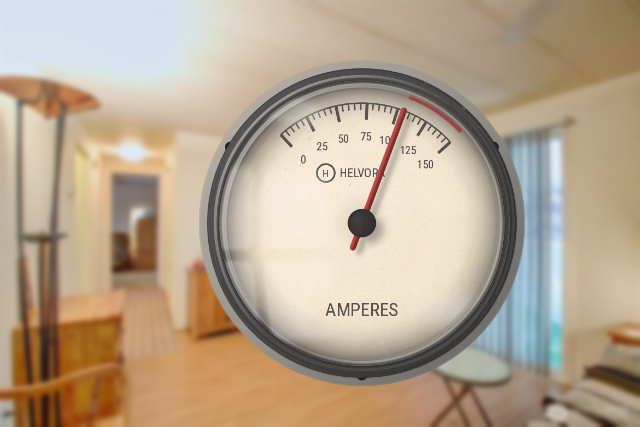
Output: 105 A
